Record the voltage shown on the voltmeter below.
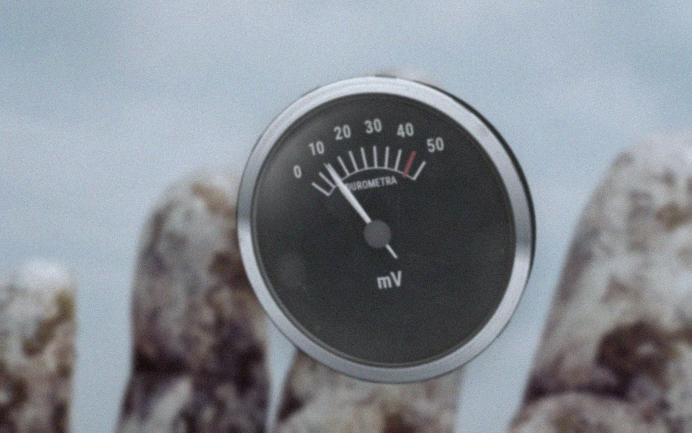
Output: 10 mV
